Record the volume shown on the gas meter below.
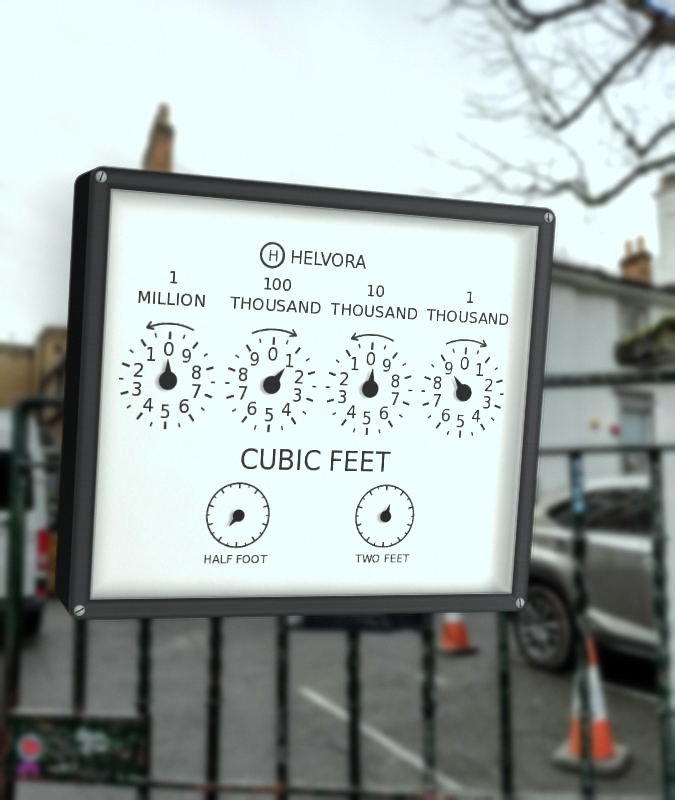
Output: 9900 ft³
